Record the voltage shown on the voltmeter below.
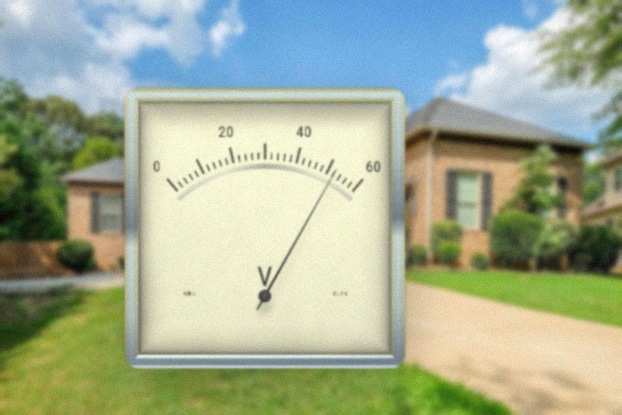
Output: 52 V
